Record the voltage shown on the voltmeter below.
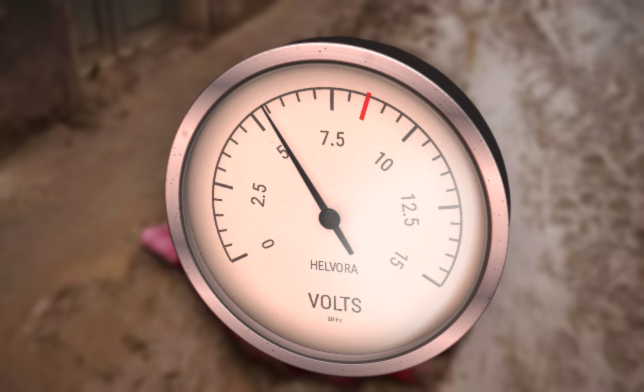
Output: 5.5 V
